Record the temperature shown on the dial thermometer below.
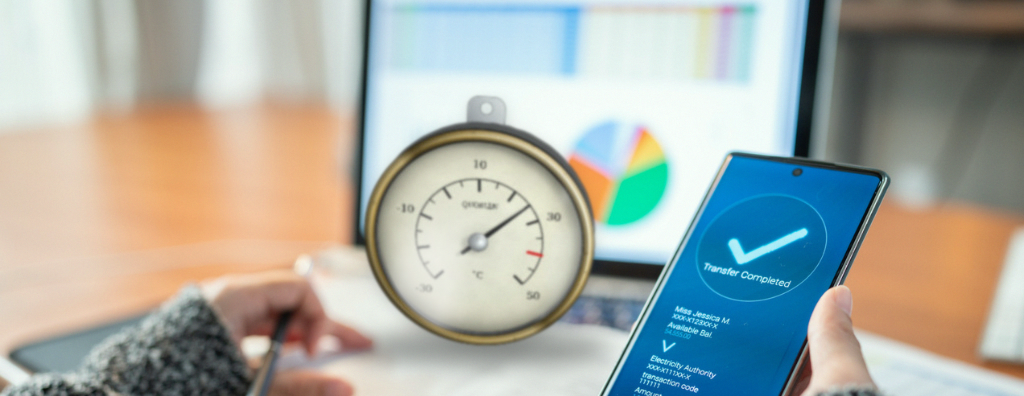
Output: 25 °C
